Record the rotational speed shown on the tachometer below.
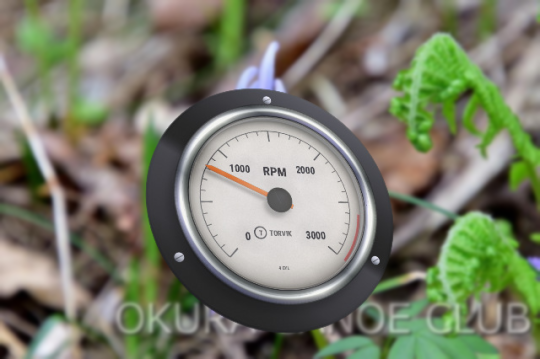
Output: 800 rpm
